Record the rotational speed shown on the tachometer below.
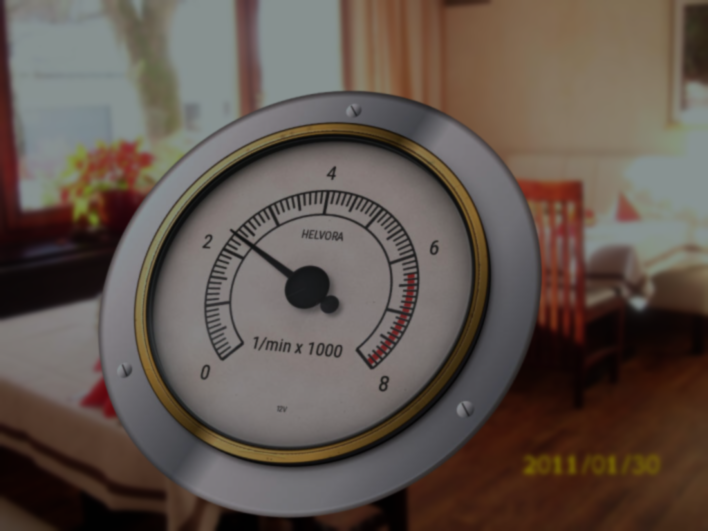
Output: 2300 rpm
